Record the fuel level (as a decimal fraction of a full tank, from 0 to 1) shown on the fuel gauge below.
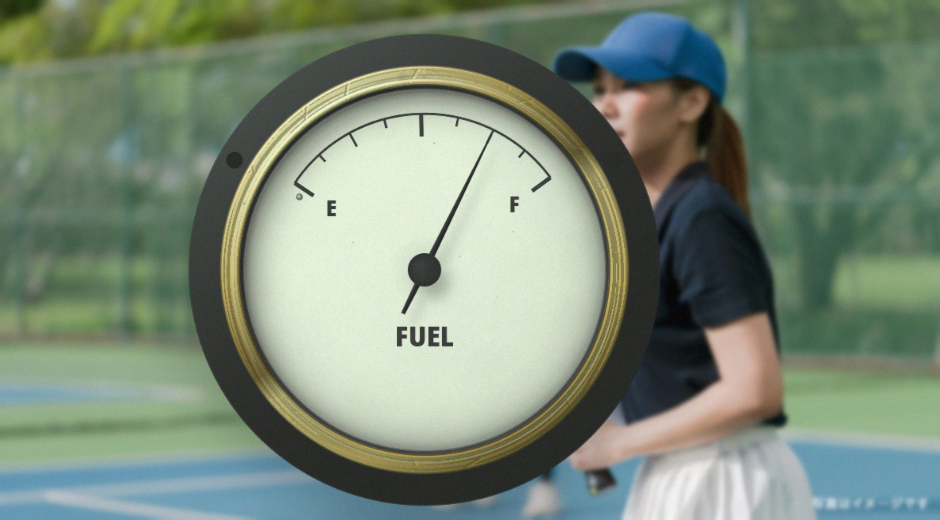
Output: 0.75
